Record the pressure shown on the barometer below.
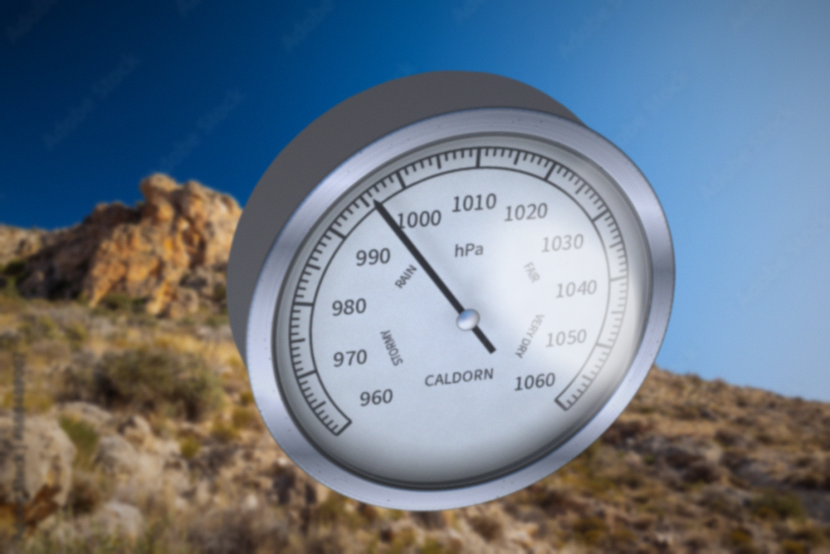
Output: 996 hPa
